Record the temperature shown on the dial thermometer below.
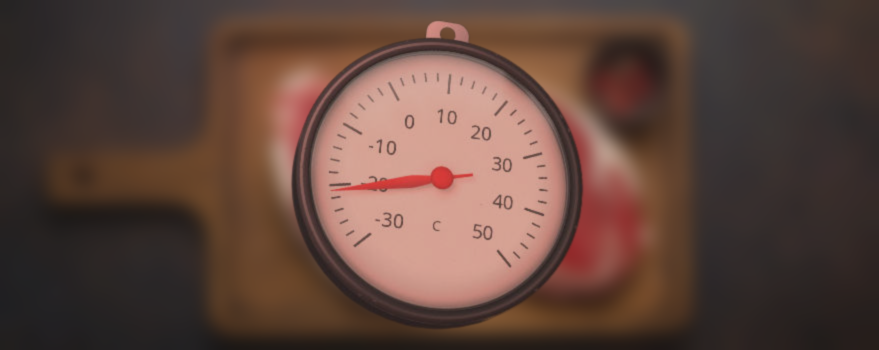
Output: -21 °C
